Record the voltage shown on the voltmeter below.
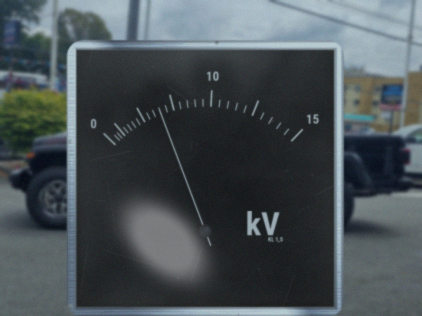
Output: 6.5 kV
